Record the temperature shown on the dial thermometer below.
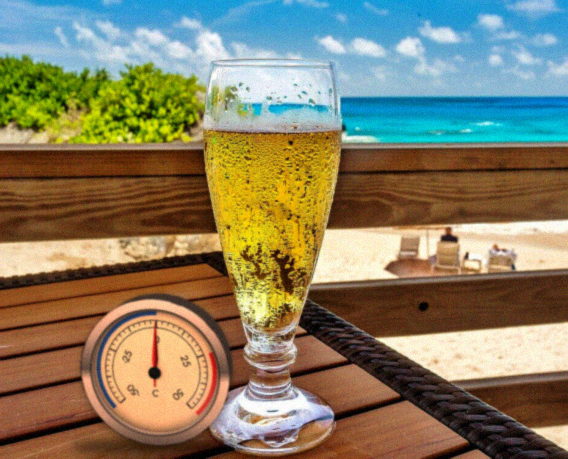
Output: 0 °C
